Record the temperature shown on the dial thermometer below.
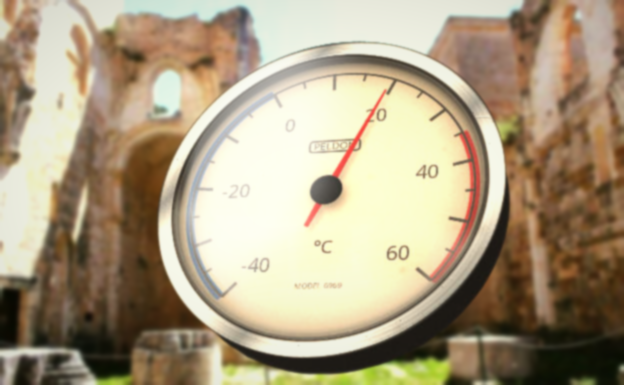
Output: 20 °C
